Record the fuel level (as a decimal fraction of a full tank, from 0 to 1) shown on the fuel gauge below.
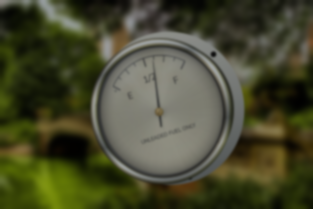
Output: 0.625
